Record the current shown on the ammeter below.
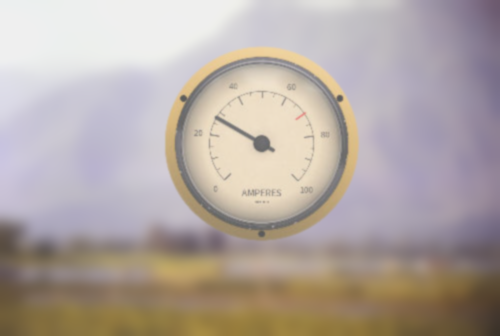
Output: 27.5 A
